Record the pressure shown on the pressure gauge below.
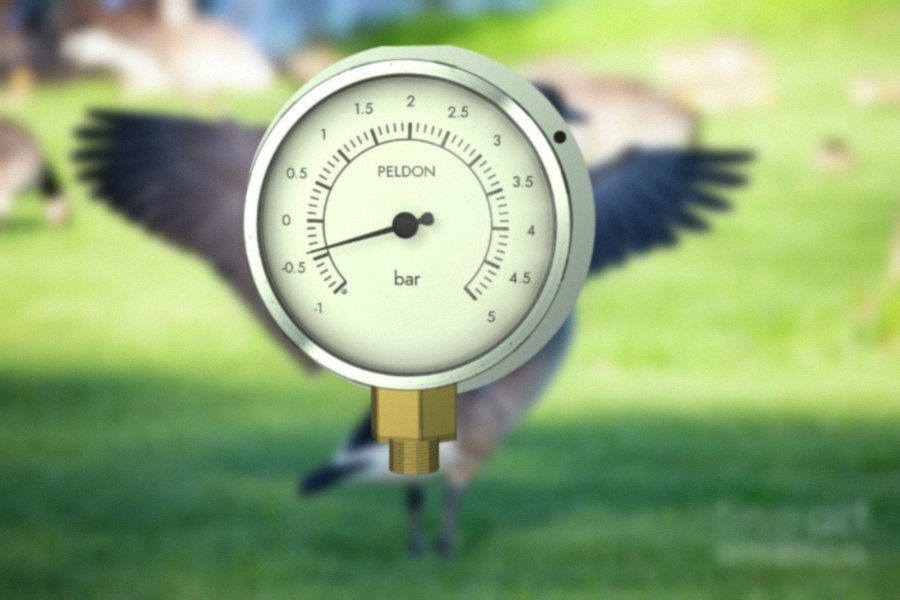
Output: -0.4 bar
